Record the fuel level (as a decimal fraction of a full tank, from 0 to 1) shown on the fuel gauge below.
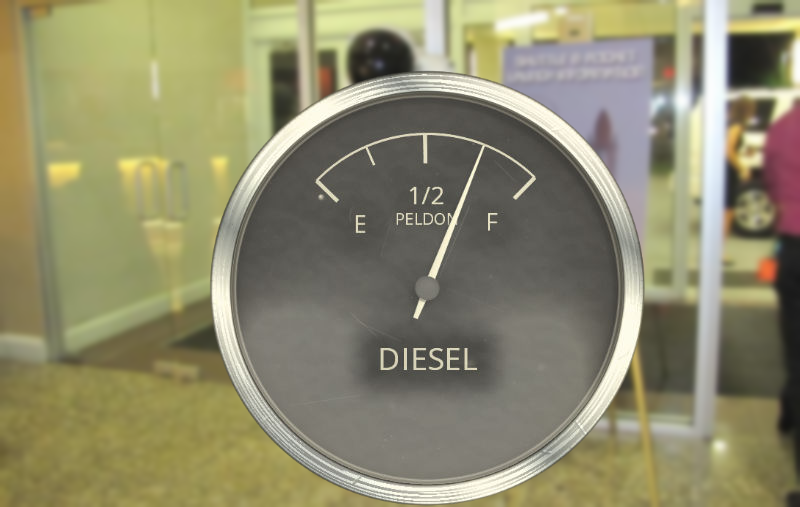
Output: 0.75
